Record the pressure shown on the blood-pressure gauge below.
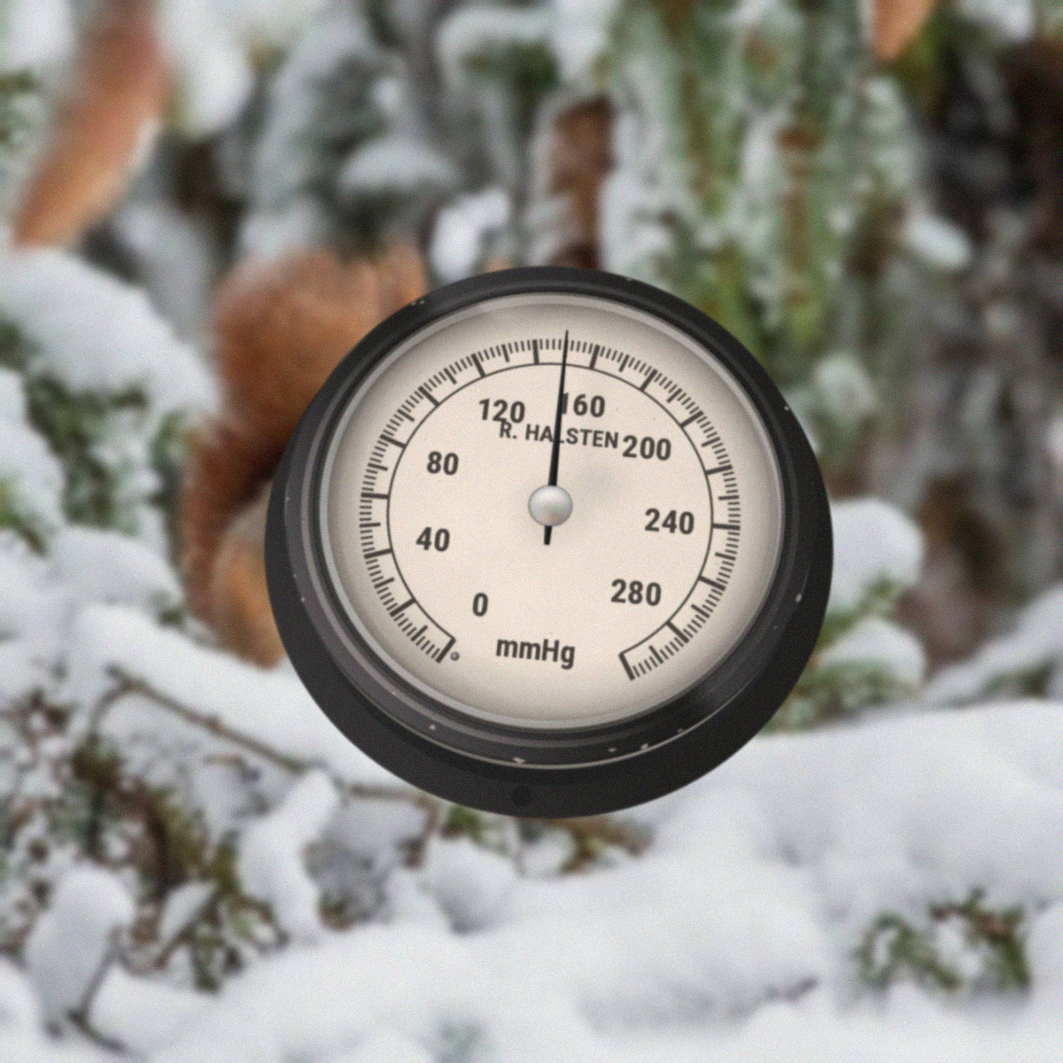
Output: 150 mmHg
